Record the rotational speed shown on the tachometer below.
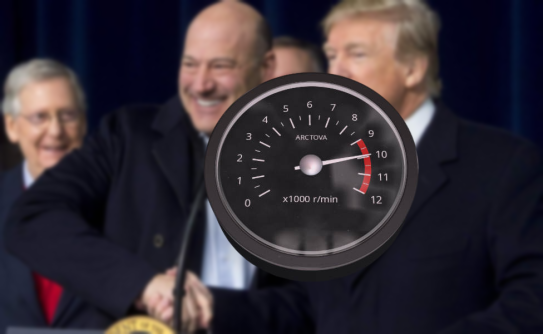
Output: 10000 rpm
